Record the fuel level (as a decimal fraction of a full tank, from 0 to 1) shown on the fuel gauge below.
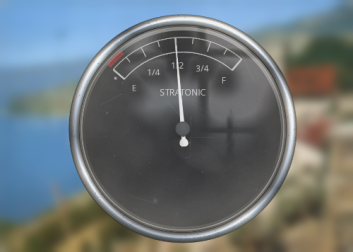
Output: 0.5
